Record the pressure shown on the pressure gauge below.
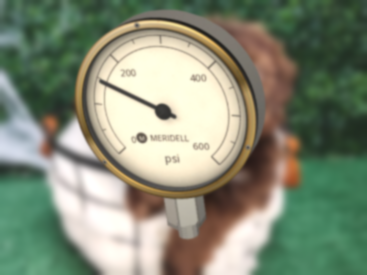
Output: 150 psi
